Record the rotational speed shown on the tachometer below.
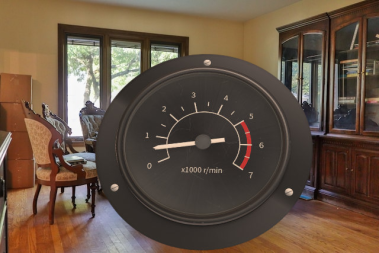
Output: 500 rpm
